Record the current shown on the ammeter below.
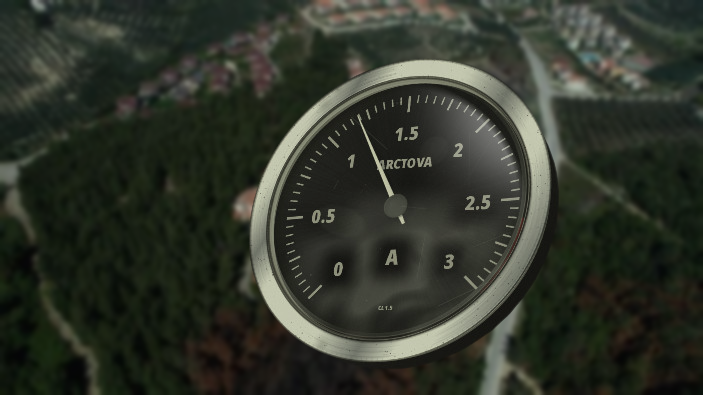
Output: 1.2 A
